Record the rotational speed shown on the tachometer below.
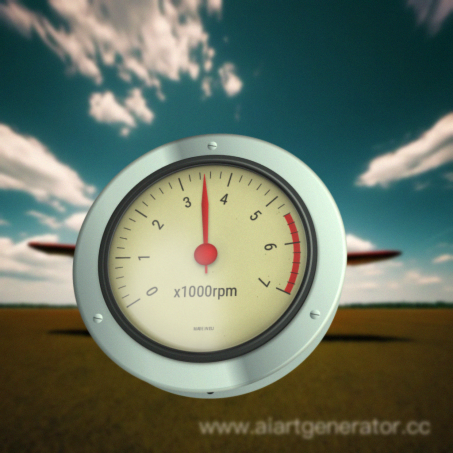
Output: 3500 rpm
